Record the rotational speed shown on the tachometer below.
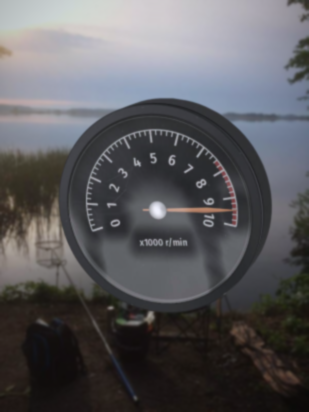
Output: 9400 rpm
